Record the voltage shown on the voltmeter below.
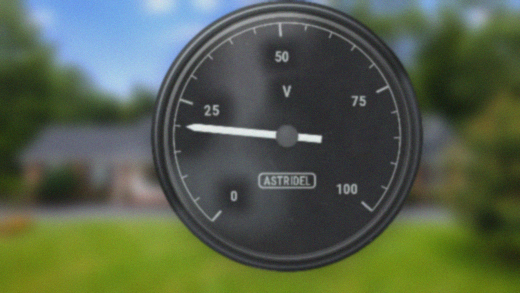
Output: 20 V
